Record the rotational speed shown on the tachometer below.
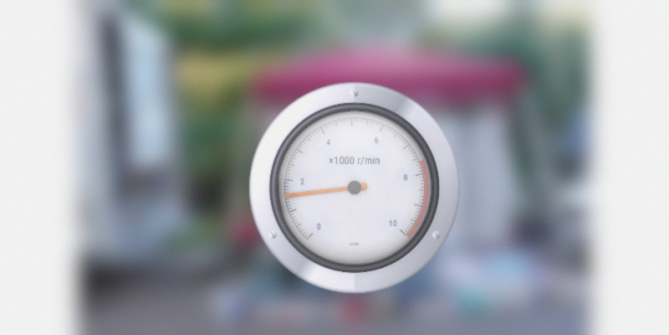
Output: 1500 rpm
